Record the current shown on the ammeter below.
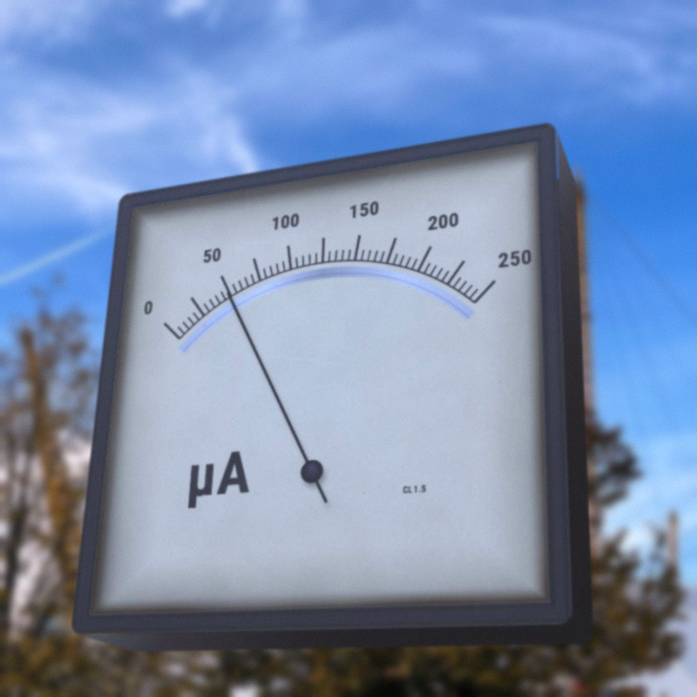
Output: 50 µA
